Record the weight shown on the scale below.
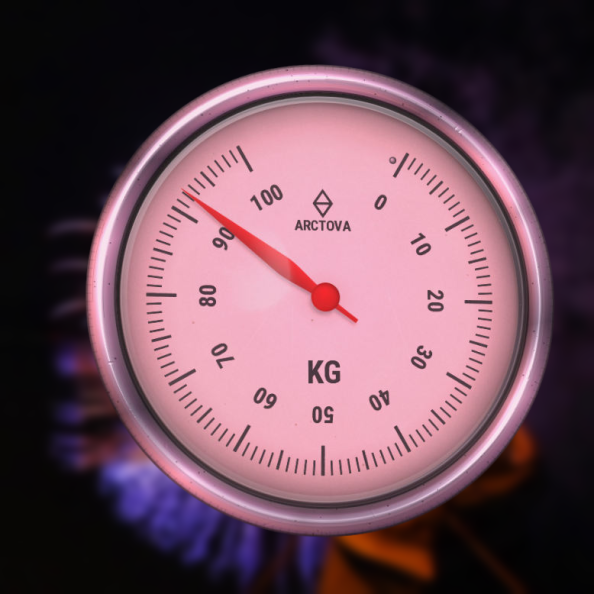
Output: 92 kg
